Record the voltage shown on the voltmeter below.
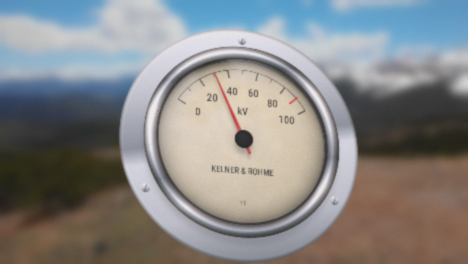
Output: 30 kV
